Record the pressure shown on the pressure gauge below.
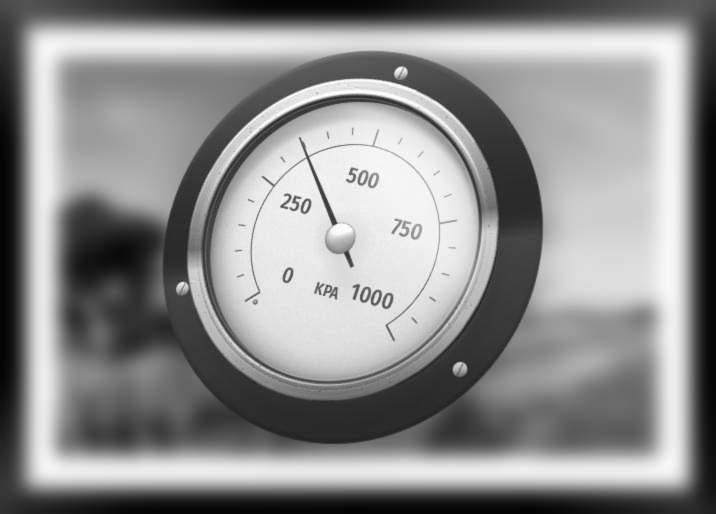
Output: 350 kPa
